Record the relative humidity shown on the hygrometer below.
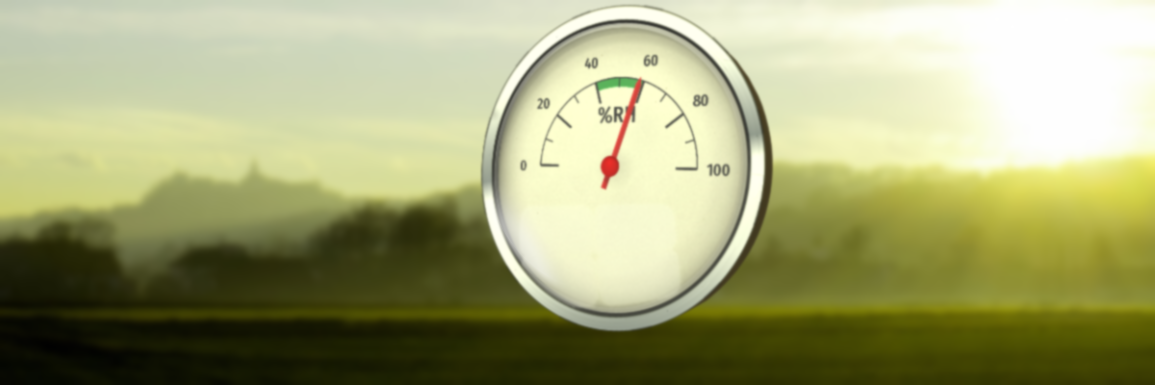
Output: 60 %
